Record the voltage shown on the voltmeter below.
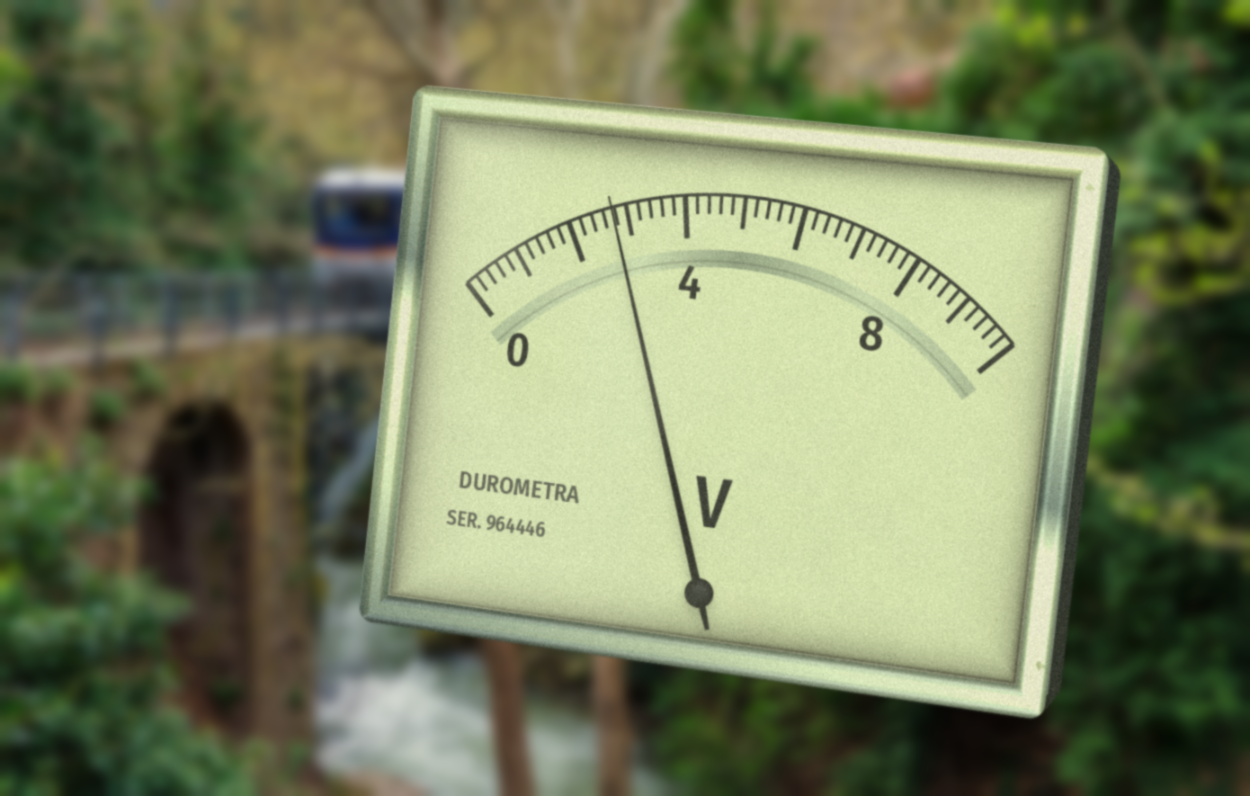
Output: 2.8 V
